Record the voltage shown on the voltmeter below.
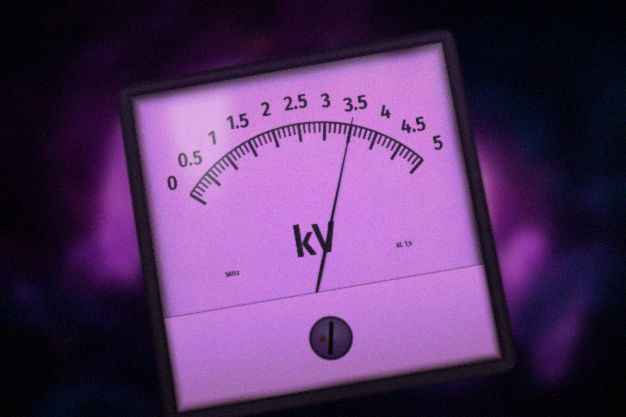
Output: 3.5 kV
